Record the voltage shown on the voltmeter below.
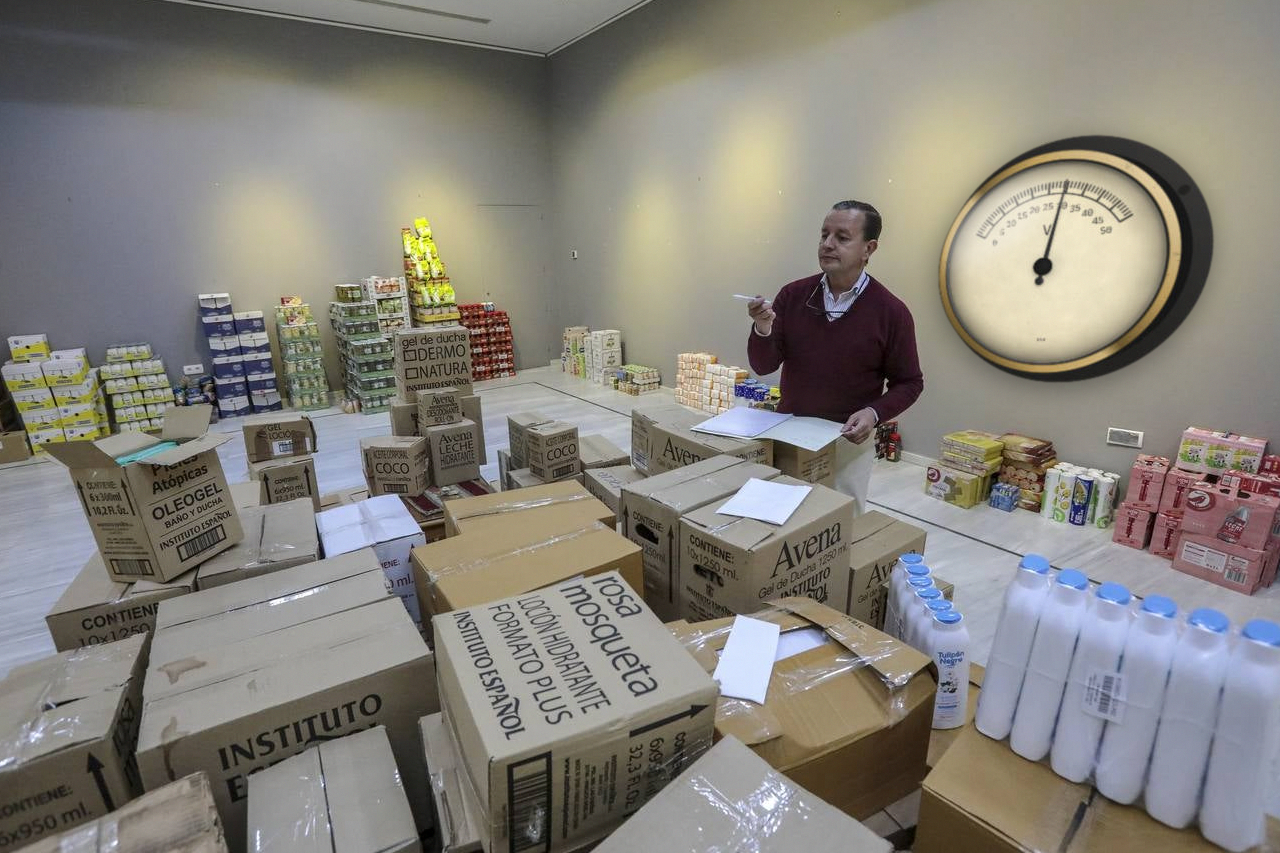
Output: 30 V
